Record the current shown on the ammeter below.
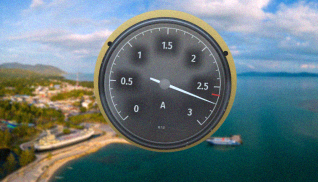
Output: 2.7 A
